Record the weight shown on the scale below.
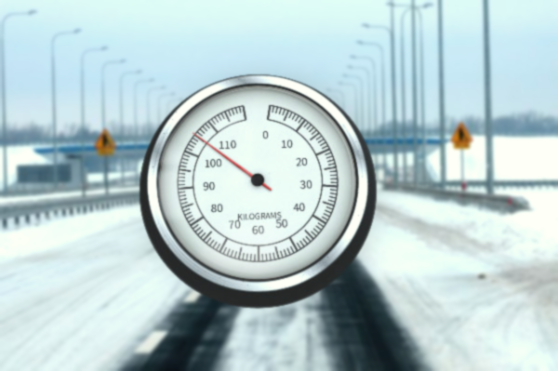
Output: 105 kg
